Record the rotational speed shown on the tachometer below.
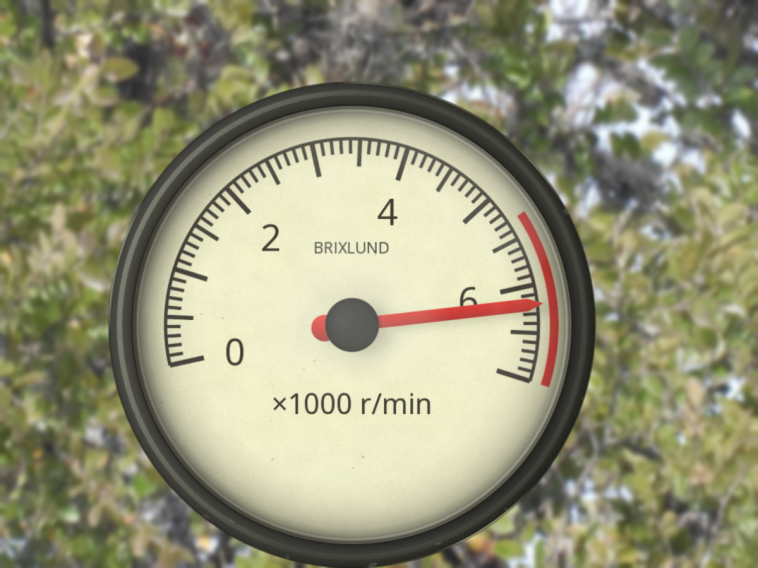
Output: 6200 rpm
